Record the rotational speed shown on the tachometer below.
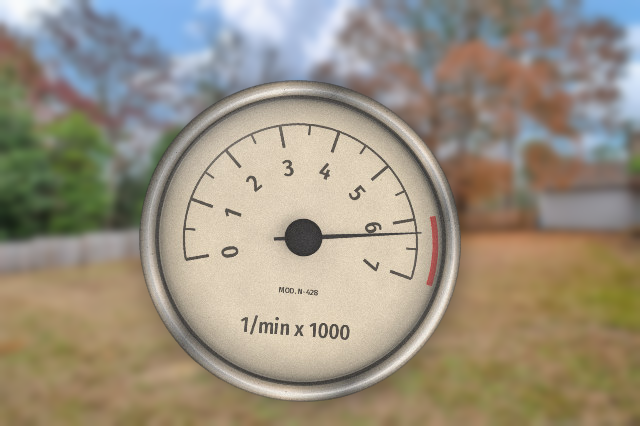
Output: 6250 rpm
